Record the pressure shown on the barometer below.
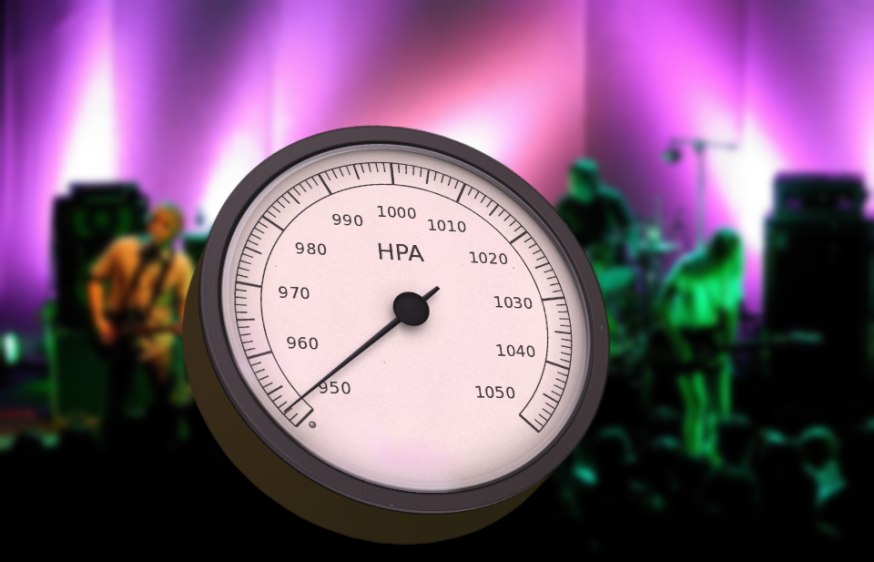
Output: 952 hPa
